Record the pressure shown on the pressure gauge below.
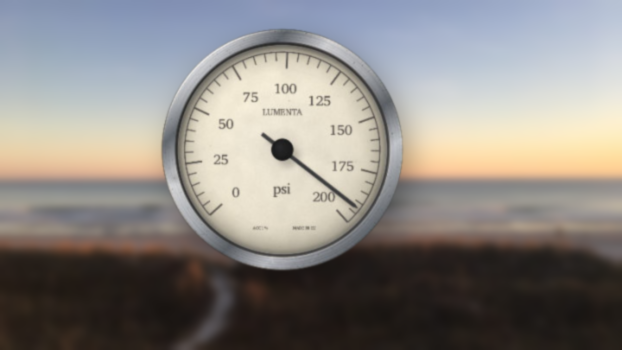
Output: 192.5 psi
